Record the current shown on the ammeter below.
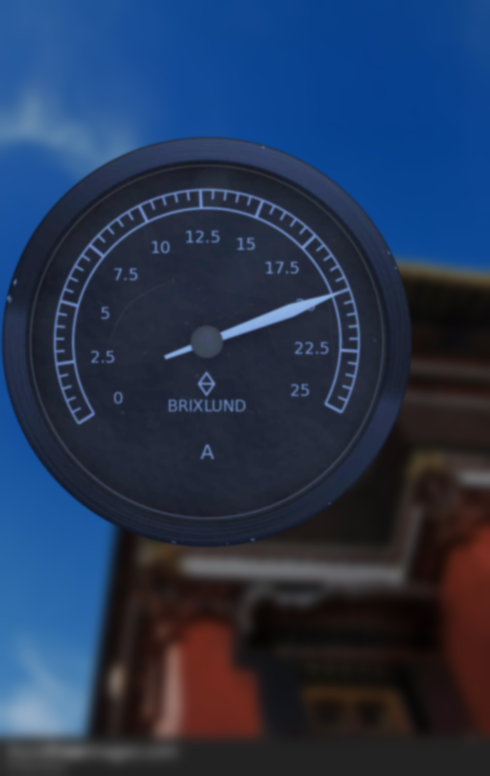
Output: 20 A
